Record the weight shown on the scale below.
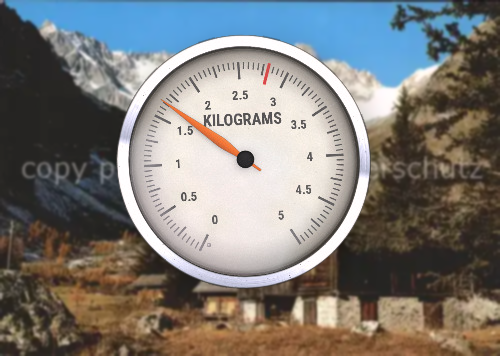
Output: 1.65 kg
